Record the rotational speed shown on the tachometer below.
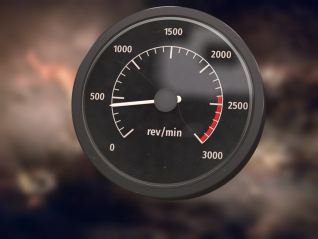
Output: 400 rpm
